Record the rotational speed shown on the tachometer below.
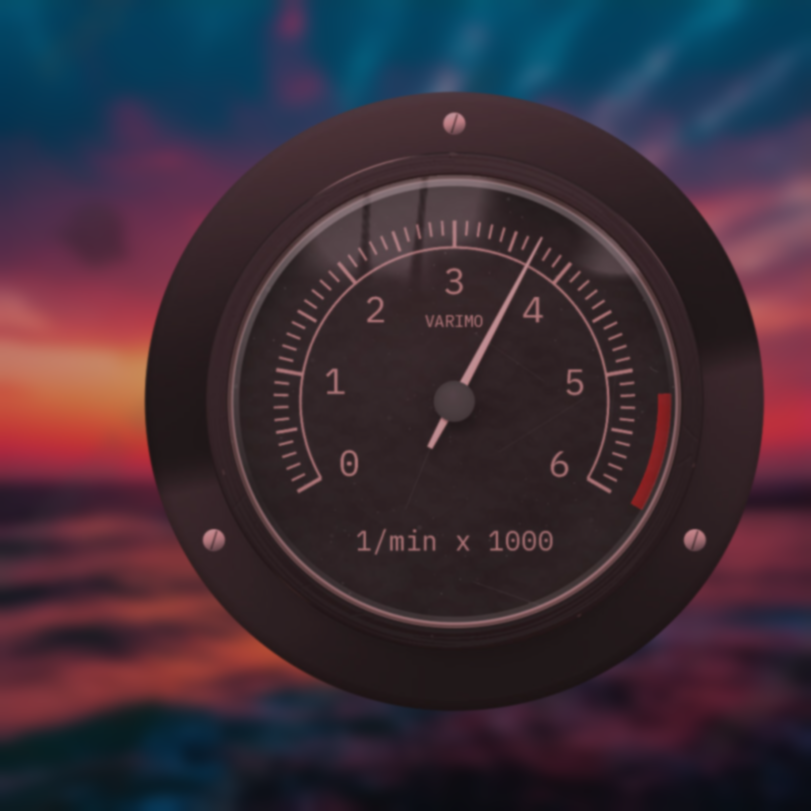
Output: 3700 rpm
